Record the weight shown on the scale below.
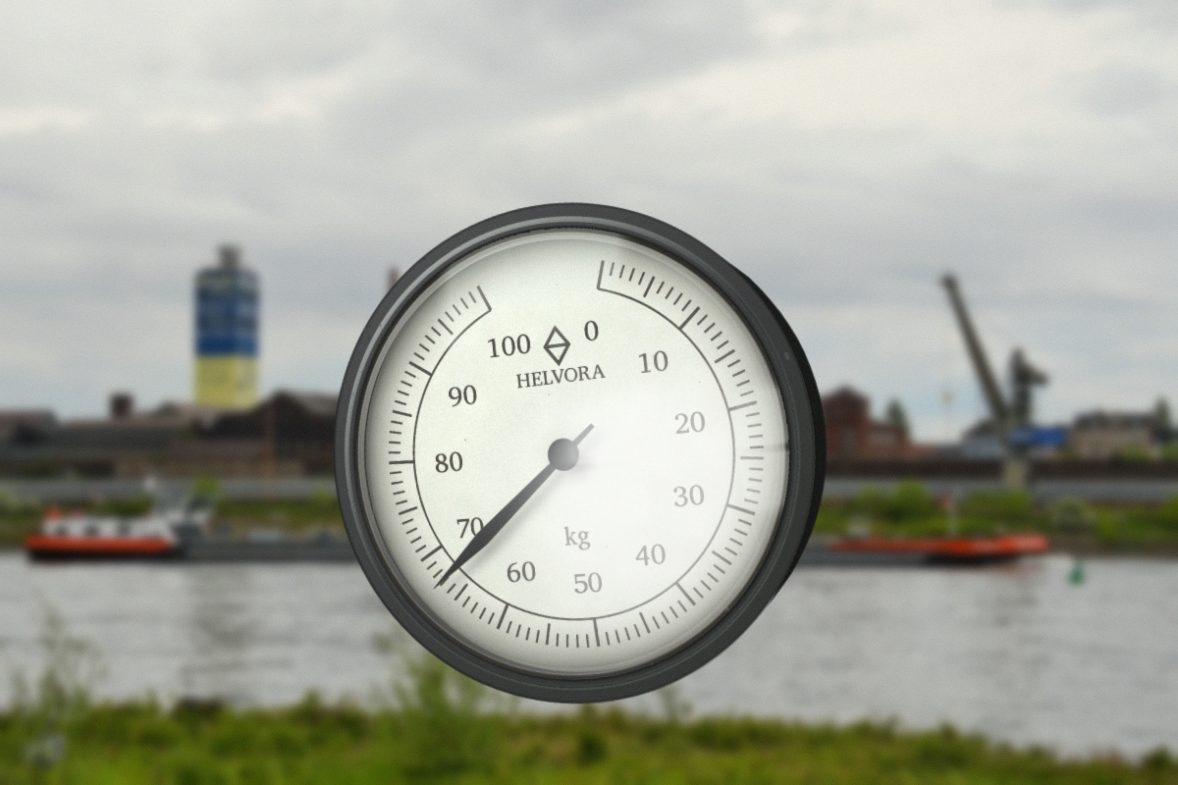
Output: 67 kg
